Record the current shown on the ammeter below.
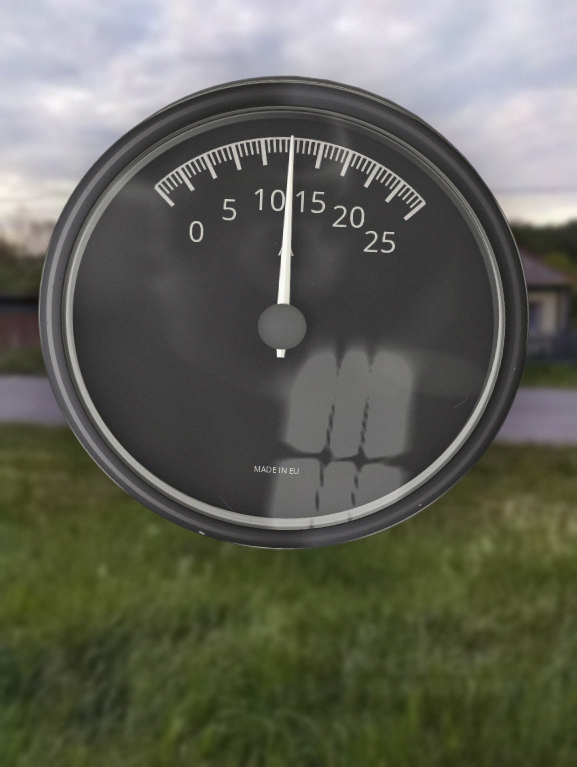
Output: 12.5 A
